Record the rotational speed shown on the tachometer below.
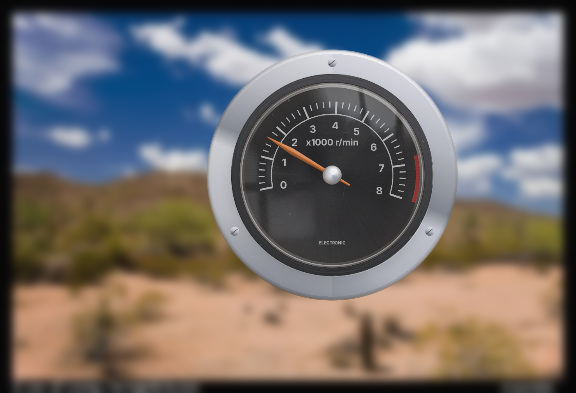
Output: 1600 rpm
